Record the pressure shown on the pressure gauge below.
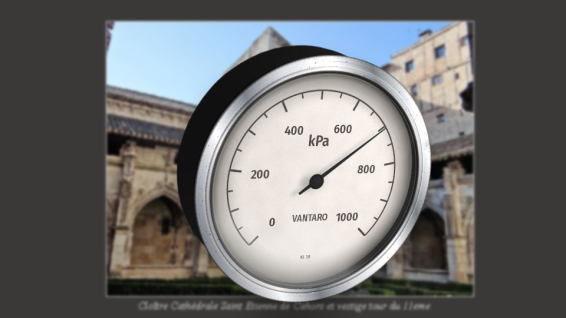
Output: 700 kPa
